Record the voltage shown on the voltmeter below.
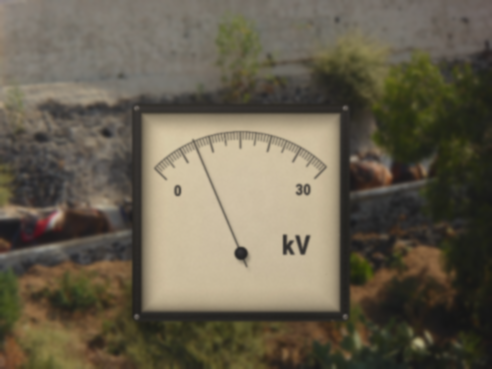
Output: 7.5 kV
